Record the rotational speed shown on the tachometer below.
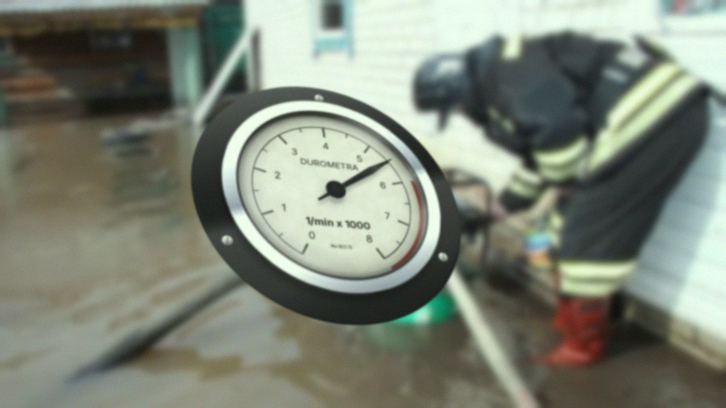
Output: 5500 rpm
